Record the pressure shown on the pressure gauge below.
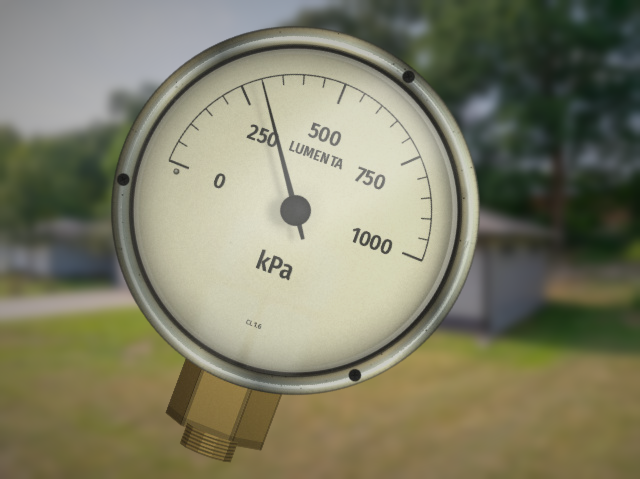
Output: 300 kPa
